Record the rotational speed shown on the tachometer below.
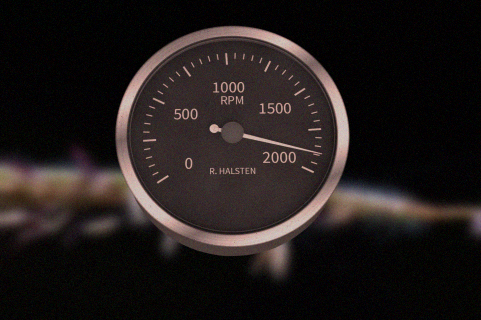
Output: 1900 rpm
